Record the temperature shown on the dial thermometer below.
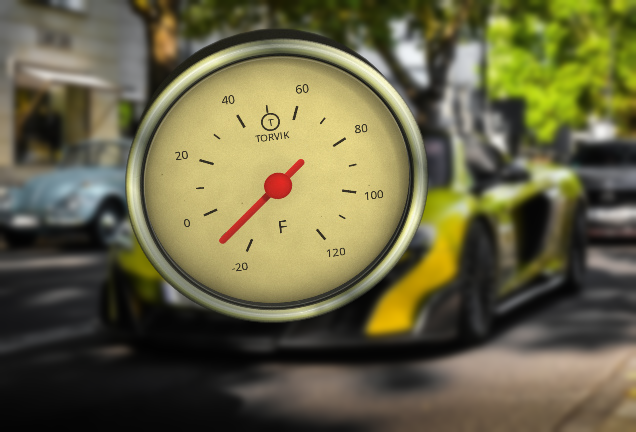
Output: -10 °F
